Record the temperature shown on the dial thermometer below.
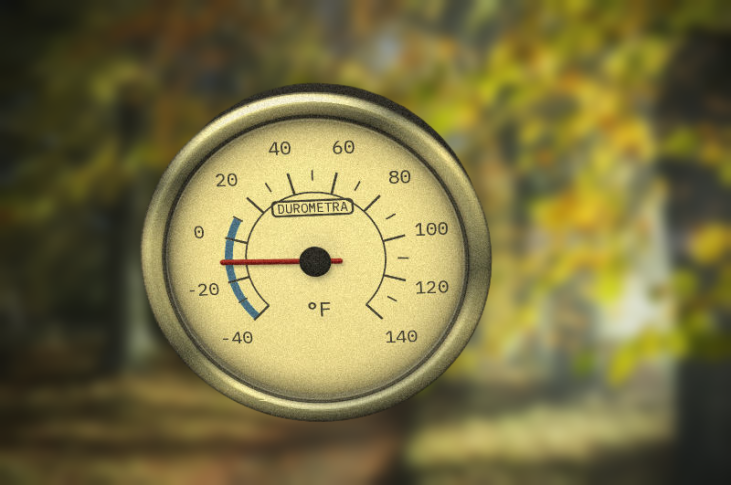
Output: -10 °F
